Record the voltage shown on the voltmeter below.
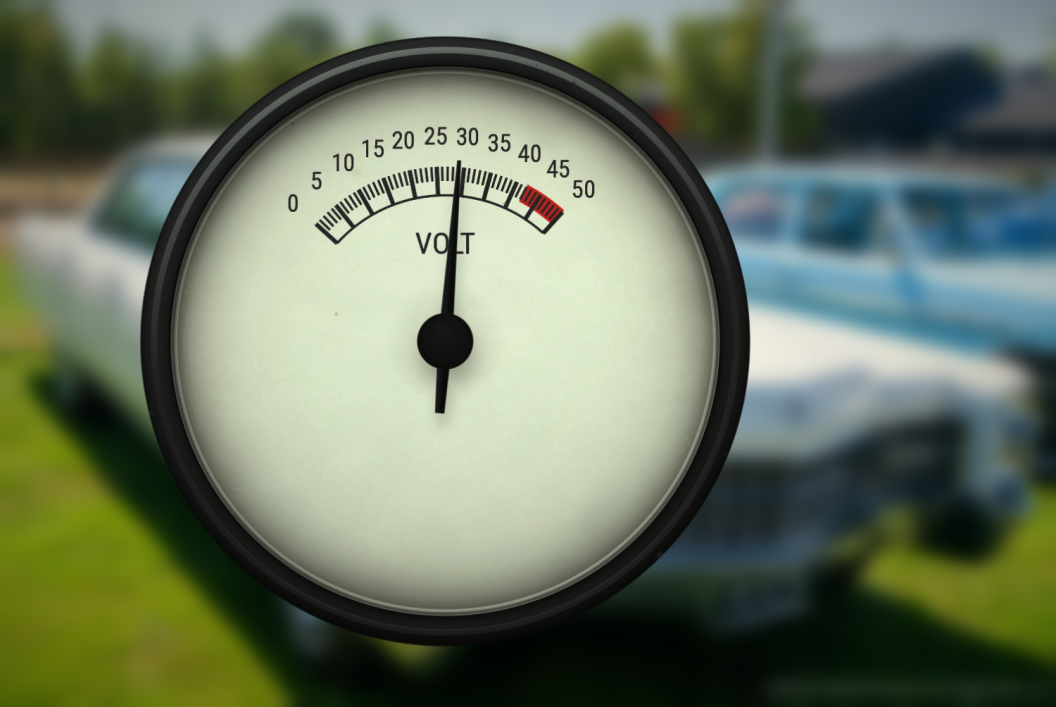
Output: 29 V
